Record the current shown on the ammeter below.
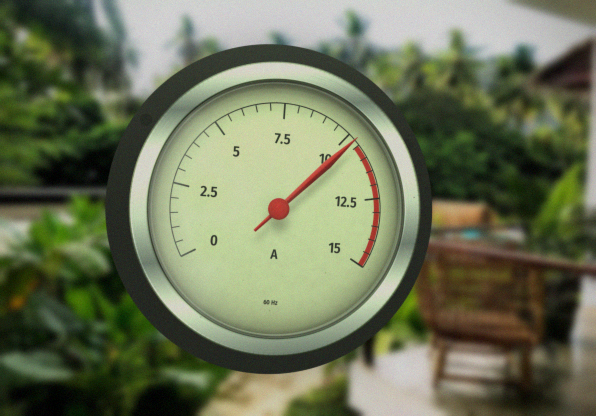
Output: 10.25 A
